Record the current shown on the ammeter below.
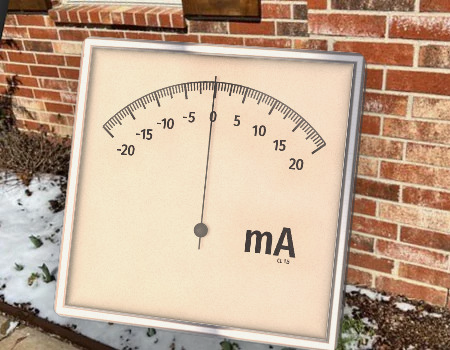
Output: 0 mA
